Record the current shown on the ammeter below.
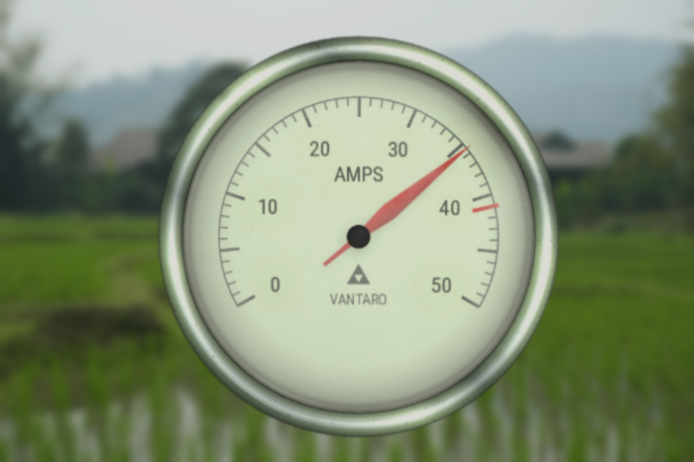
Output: 35.5 A
